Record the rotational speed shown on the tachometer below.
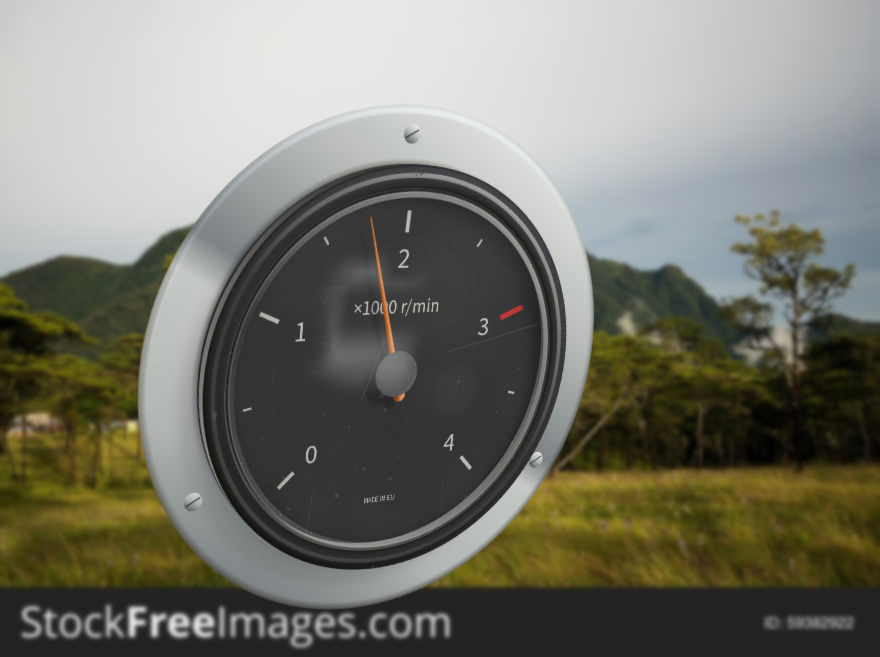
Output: 1750 rpm
